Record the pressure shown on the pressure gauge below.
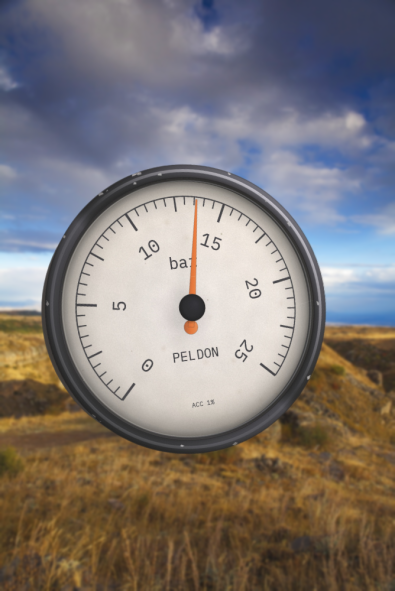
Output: 13.5 bar
